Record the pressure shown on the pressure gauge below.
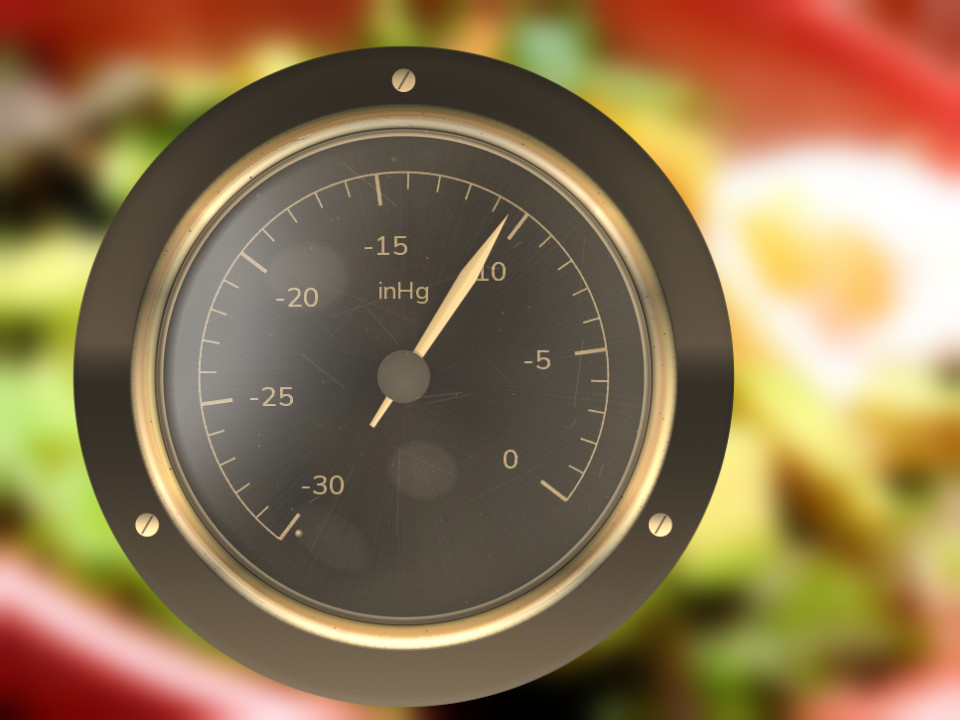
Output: -10.5 inHg
